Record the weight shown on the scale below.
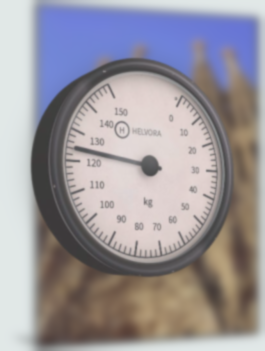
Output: 124 kg
